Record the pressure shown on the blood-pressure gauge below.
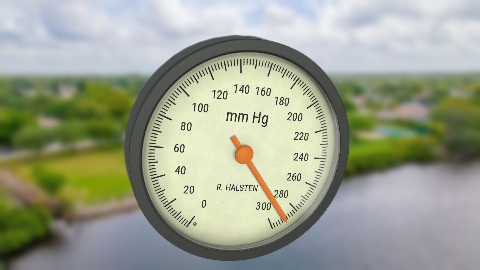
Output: 290 mmHg
